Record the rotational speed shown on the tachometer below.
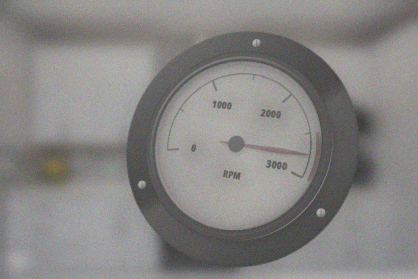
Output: 2750 rpm
